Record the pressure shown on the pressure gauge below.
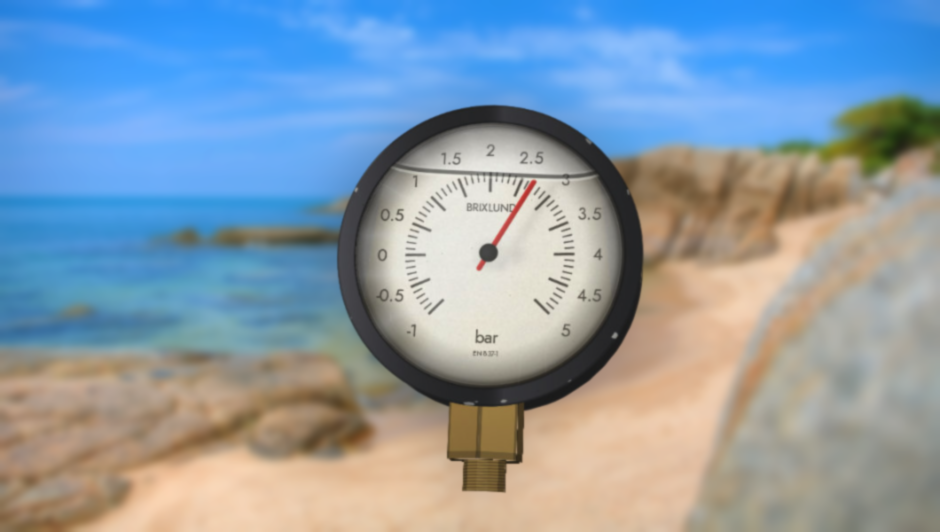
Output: 2.7 bar
